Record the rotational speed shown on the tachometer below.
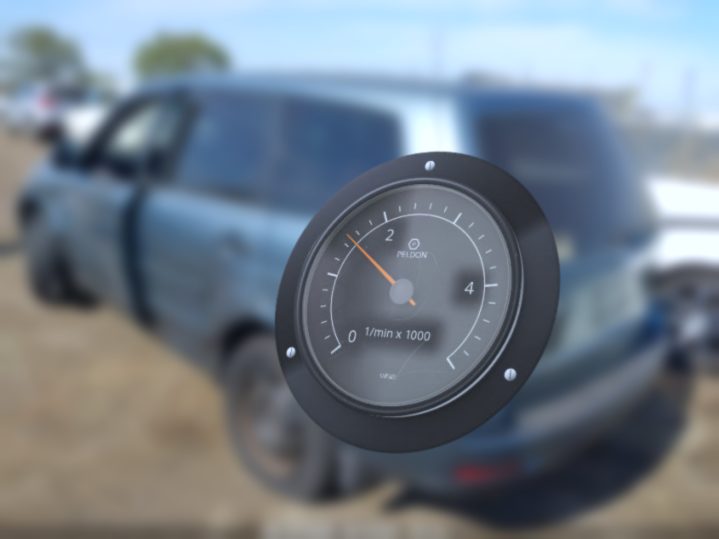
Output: 1500 rpm
